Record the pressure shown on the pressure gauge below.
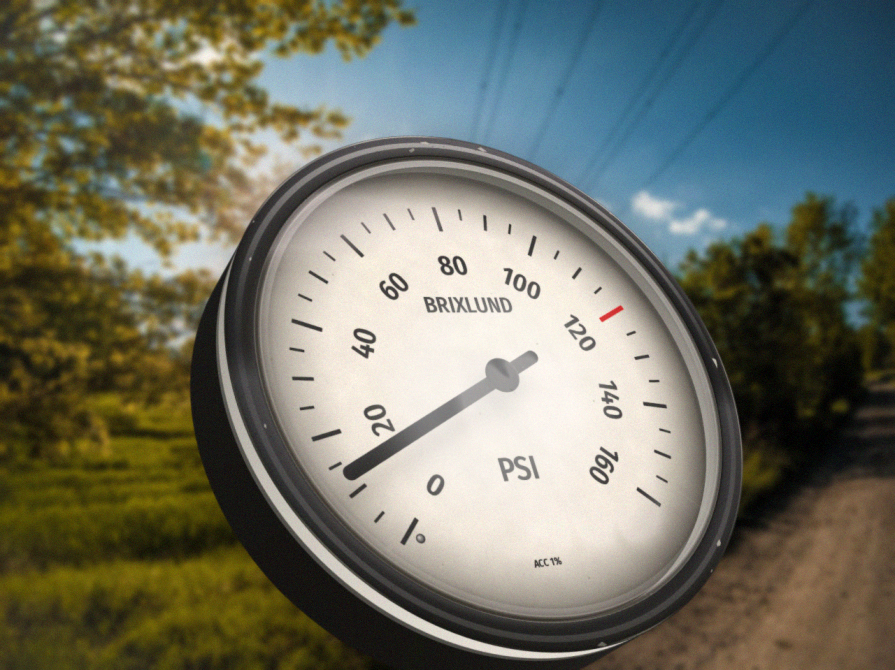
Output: 12.5 psi
